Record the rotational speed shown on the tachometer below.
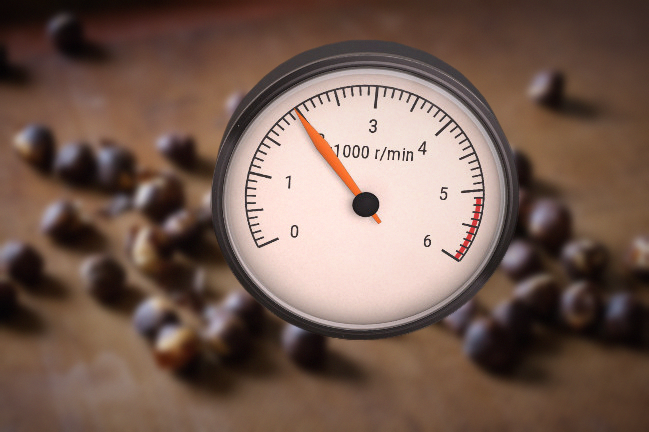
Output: 2000 rpm
